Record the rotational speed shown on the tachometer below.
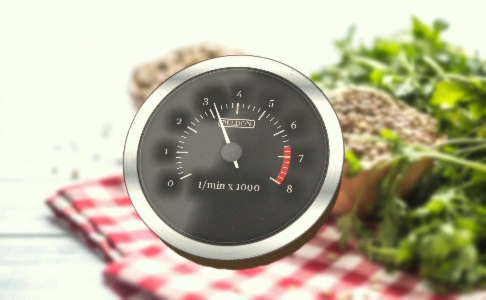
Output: 3200 rpm
